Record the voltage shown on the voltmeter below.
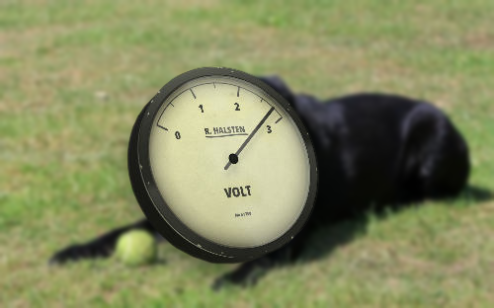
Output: 2.75 V
